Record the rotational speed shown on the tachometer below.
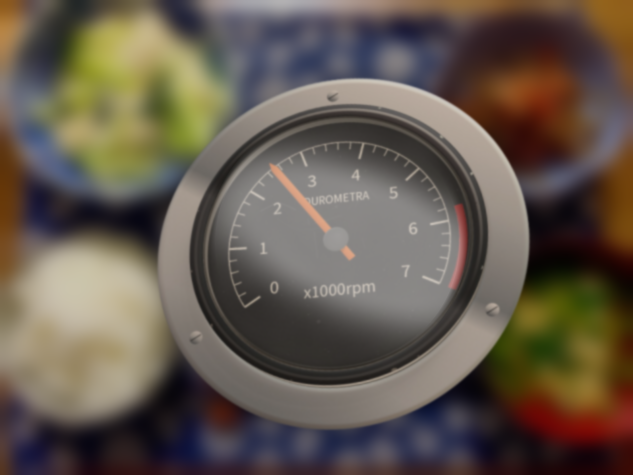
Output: 2500 rpm
